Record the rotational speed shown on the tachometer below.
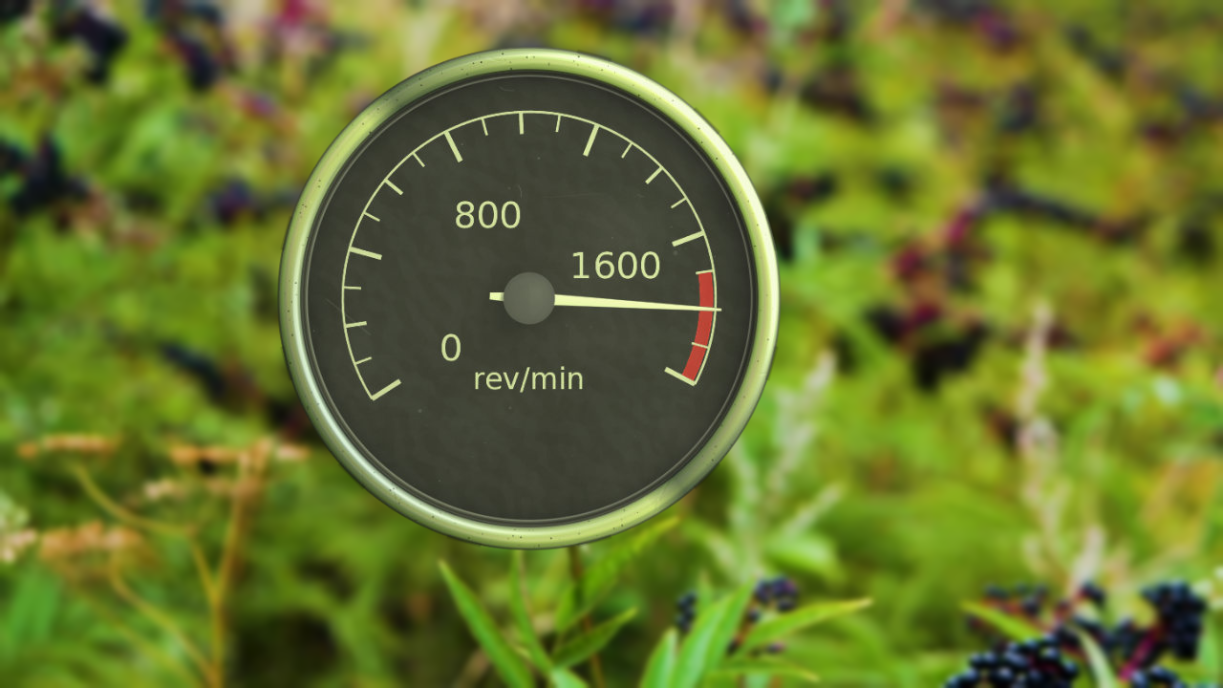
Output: 1800 rpm
